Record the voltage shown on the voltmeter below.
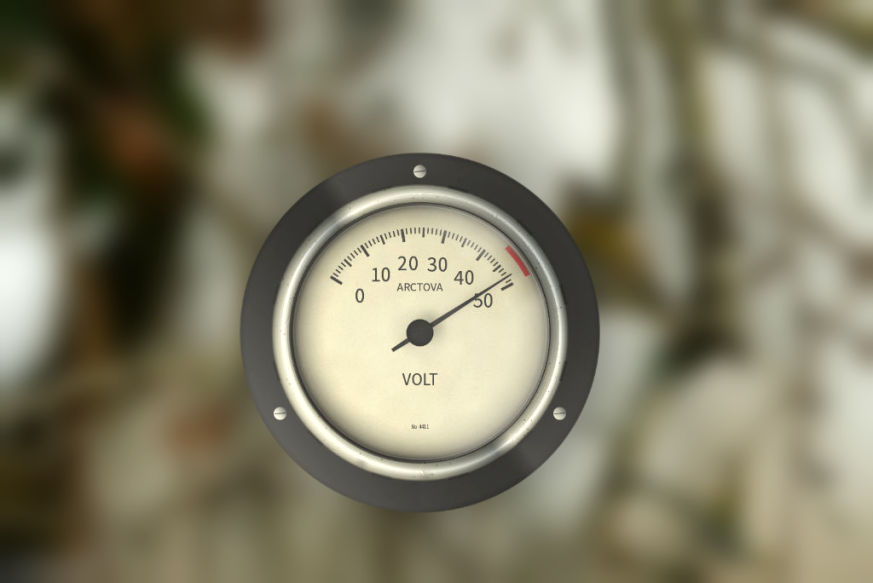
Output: 48 V
